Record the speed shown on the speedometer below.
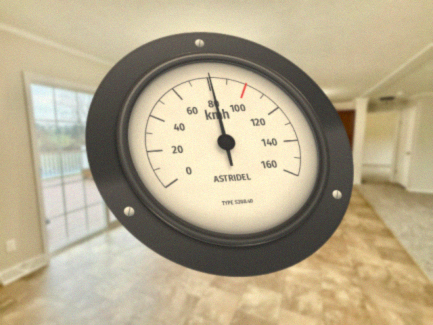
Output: 80 km/h
